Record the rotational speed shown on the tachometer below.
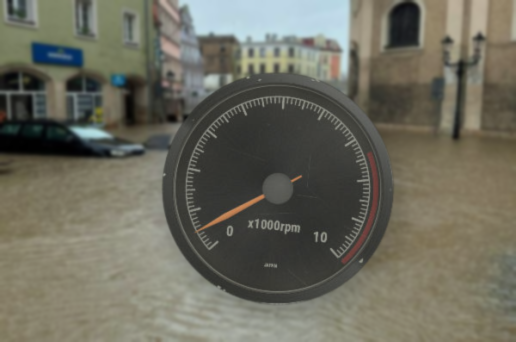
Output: 500 rpm
